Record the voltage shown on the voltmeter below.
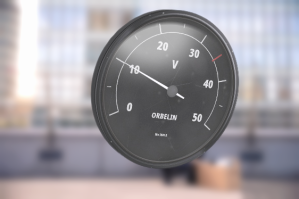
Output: 10 V
